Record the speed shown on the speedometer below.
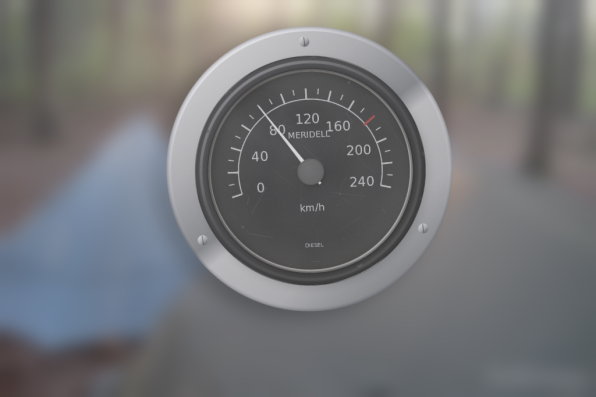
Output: 80 km/h
